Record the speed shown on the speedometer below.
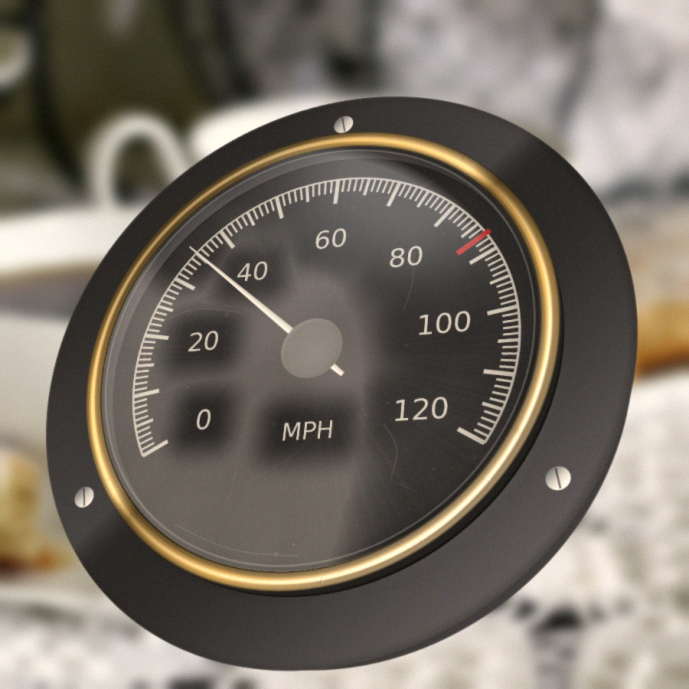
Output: 35 mph
